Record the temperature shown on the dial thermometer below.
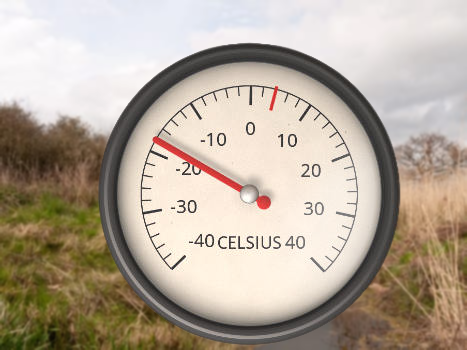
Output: -18 °C
